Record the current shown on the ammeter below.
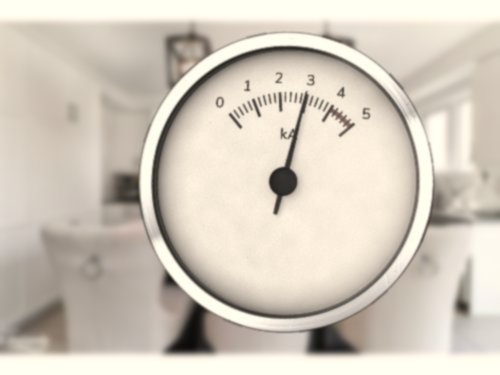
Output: 3 kA
